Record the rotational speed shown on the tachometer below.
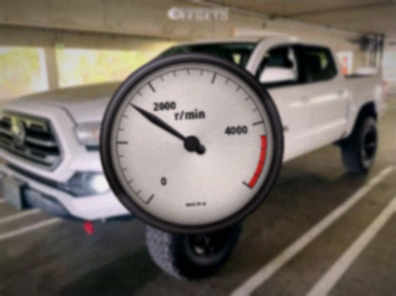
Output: 1600 rpm
